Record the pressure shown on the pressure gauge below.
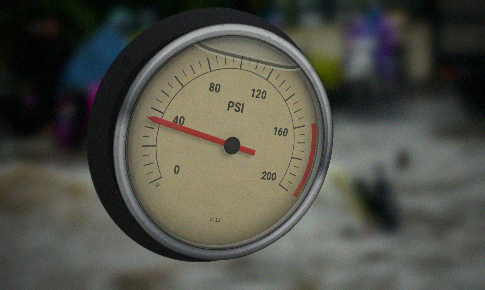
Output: 35 psi
